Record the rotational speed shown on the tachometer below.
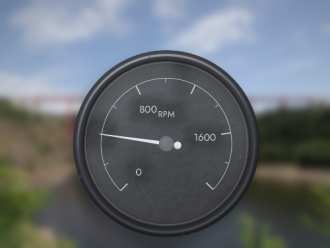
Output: 400 rpm
